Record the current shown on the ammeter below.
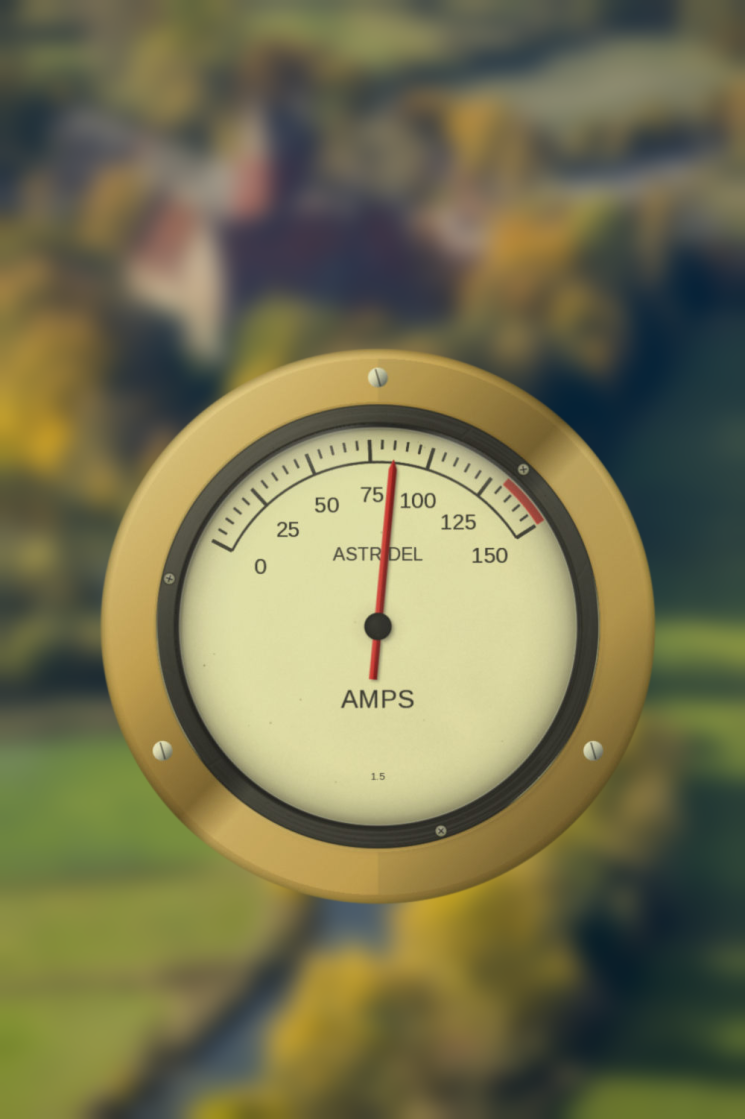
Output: 85 A
